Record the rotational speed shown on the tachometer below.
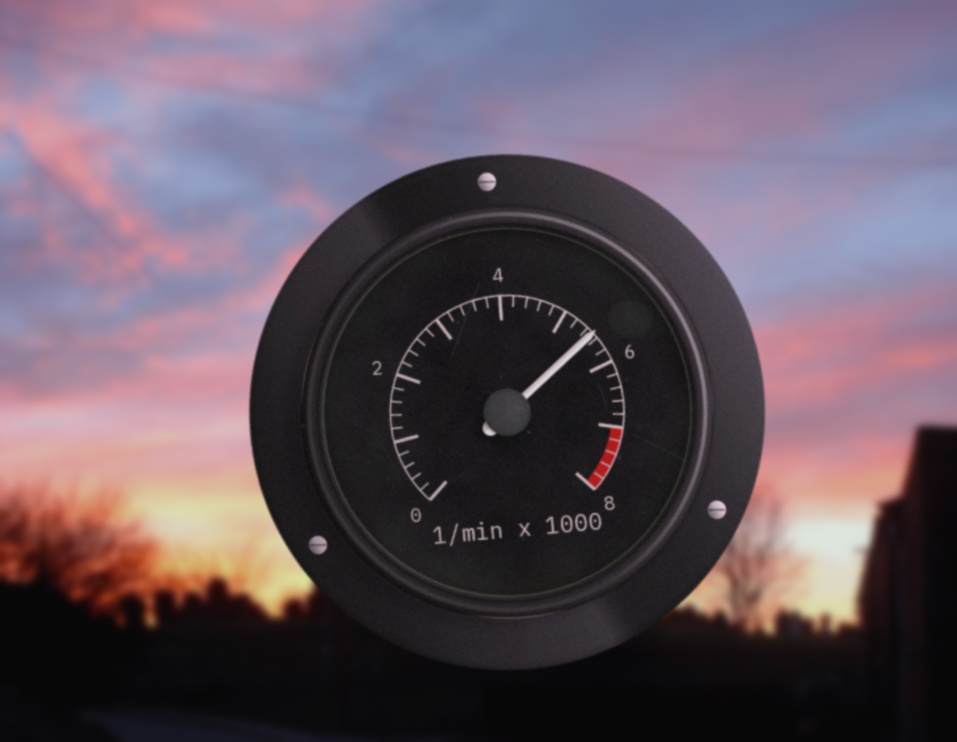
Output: 5500 rpm
